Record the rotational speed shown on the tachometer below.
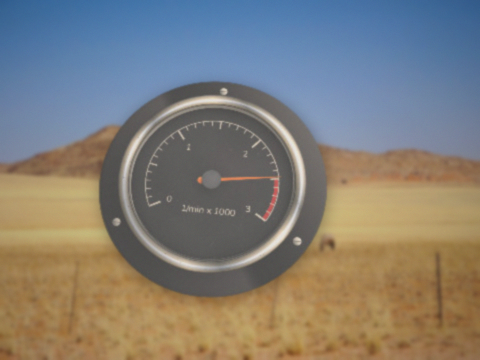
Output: 2500 rpm
